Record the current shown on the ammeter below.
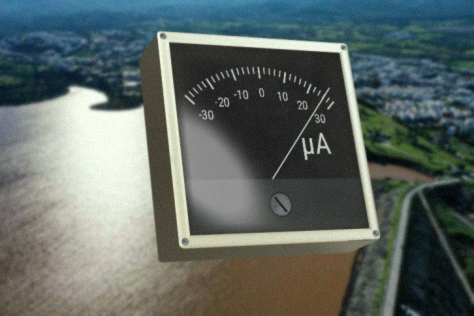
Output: 26 µA
